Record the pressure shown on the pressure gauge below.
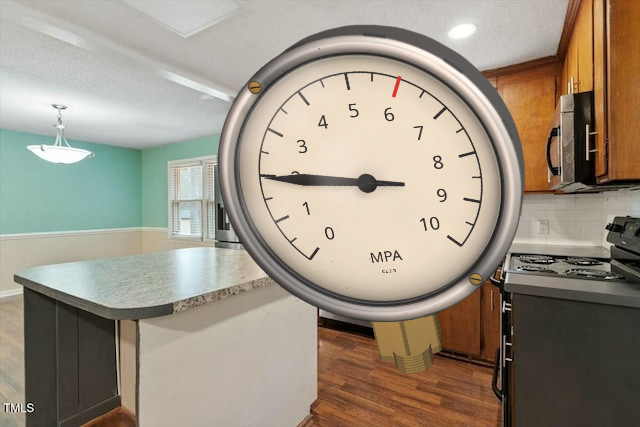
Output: 2 MPa
